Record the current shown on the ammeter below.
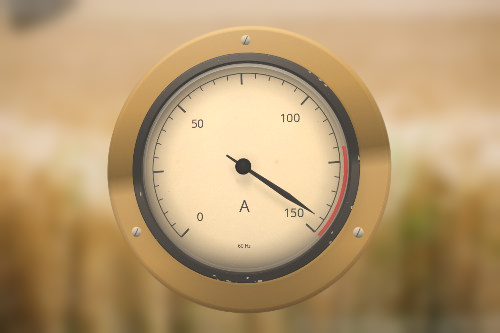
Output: 145 A
